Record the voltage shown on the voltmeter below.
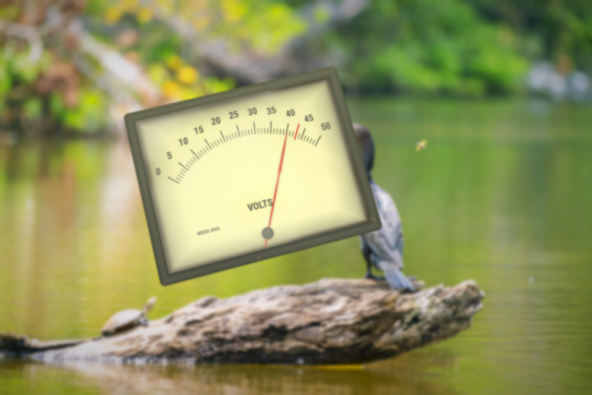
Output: 40 V
